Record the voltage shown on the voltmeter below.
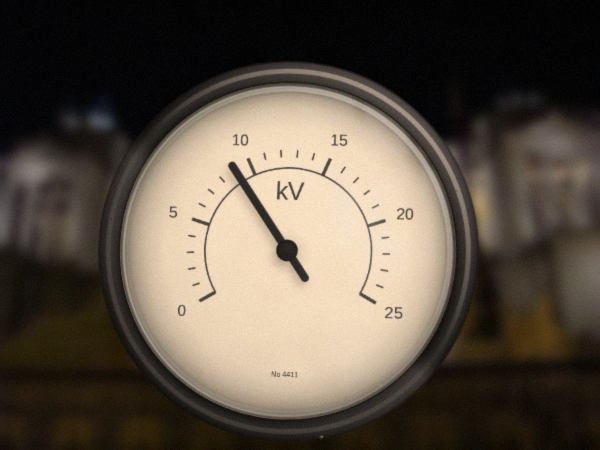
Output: 9 kV
